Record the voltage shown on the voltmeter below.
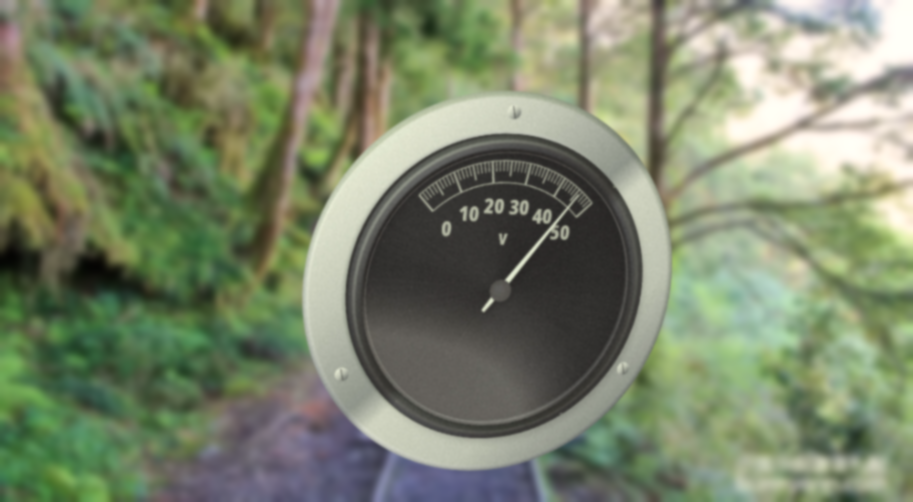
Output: 45 V
